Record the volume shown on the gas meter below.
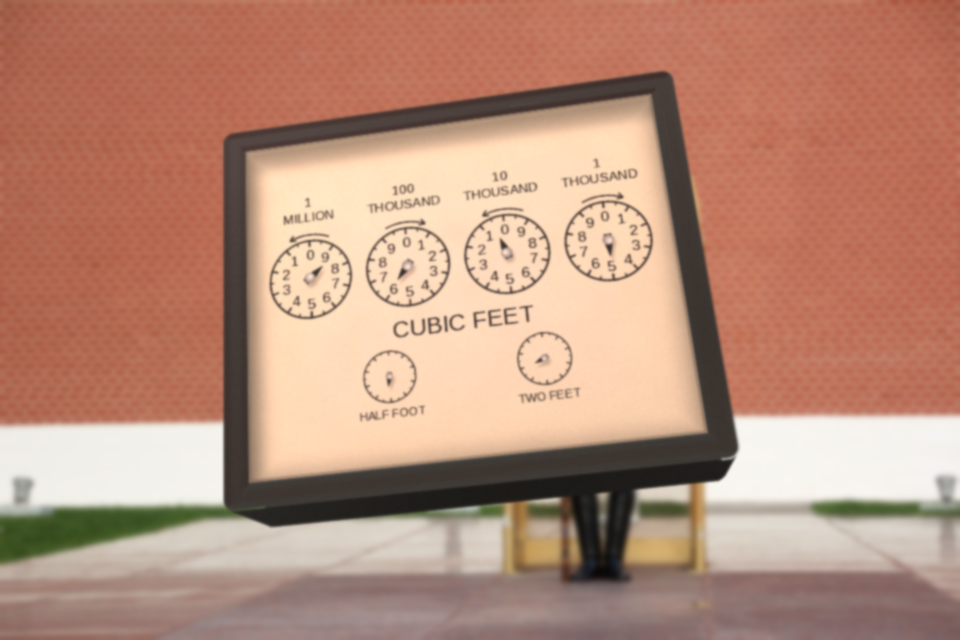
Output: 860500 ft³
